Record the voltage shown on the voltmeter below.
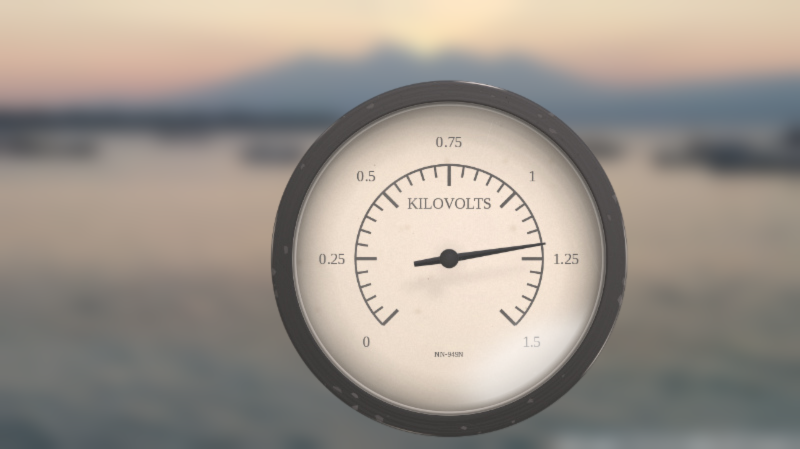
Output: 1.2 kV
